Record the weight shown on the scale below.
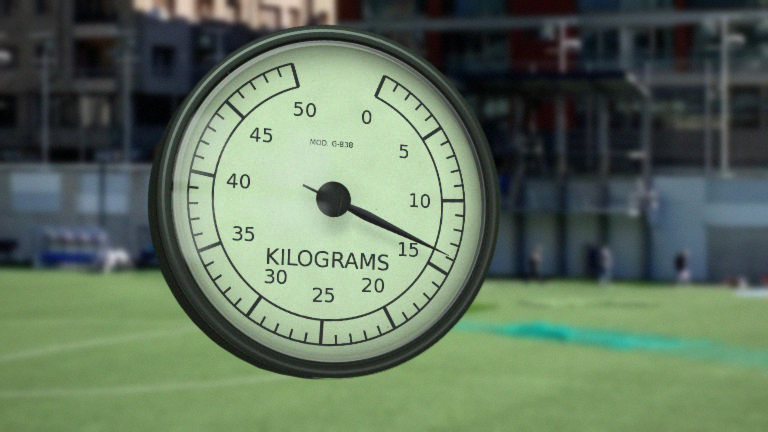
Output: 14 kg
